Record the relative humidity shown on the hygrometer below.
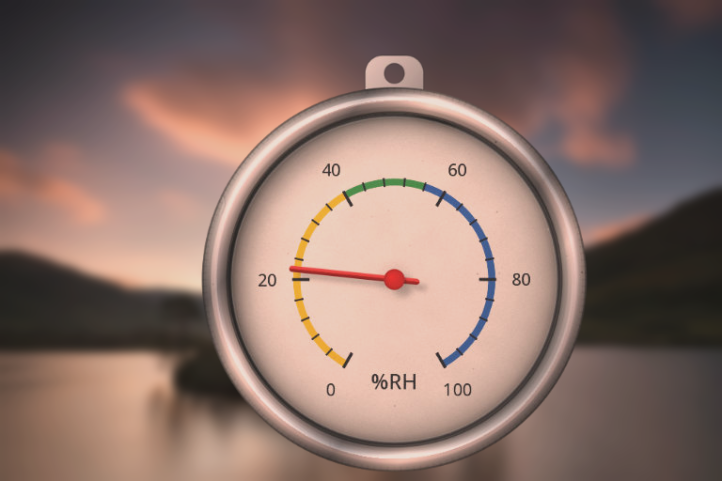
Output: 22 %
